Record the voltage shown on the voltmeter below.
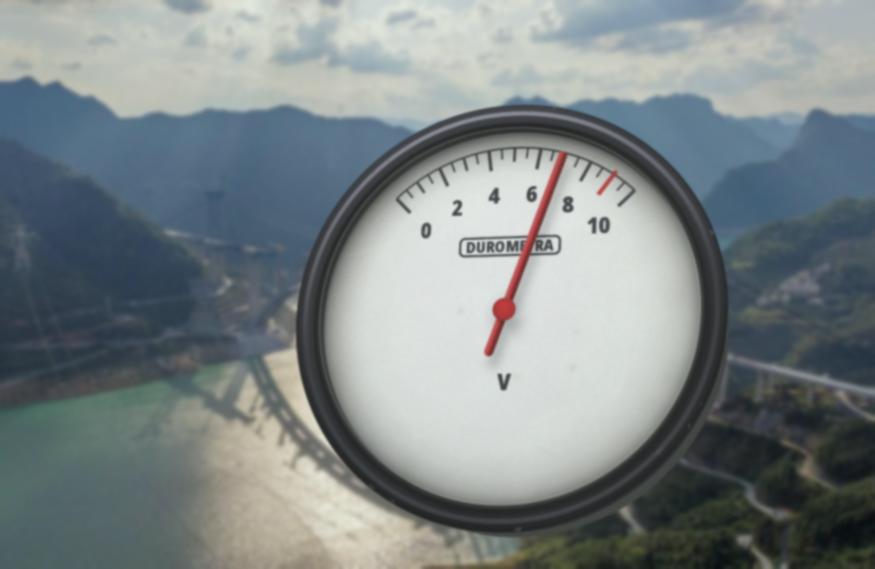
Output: 7 V
